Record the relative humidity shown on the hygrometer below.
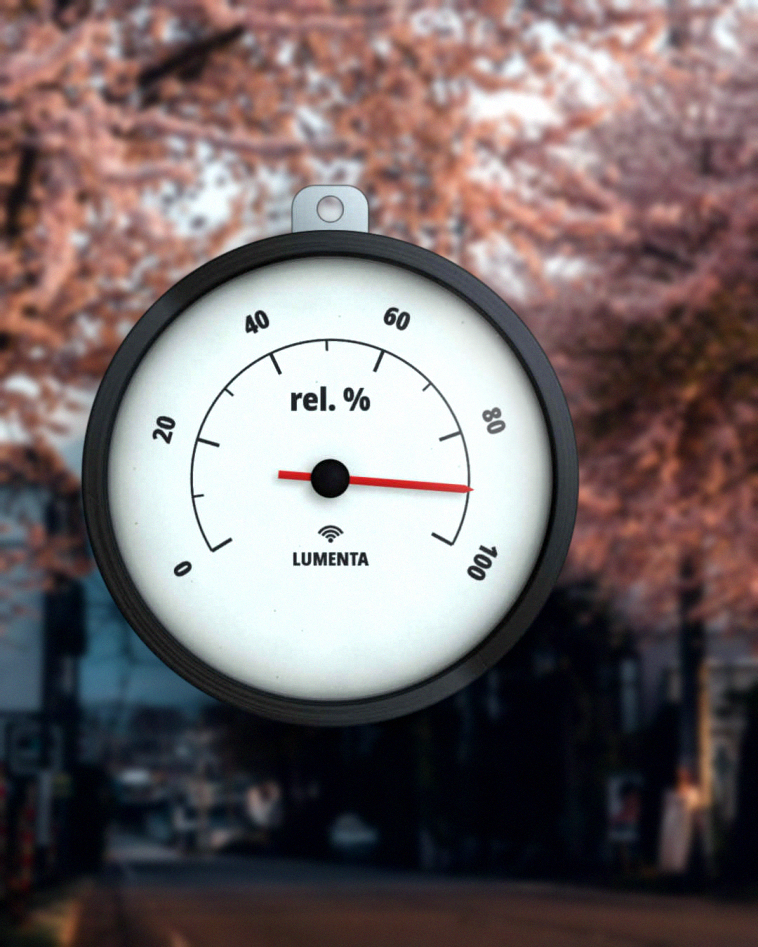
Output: 90 %
